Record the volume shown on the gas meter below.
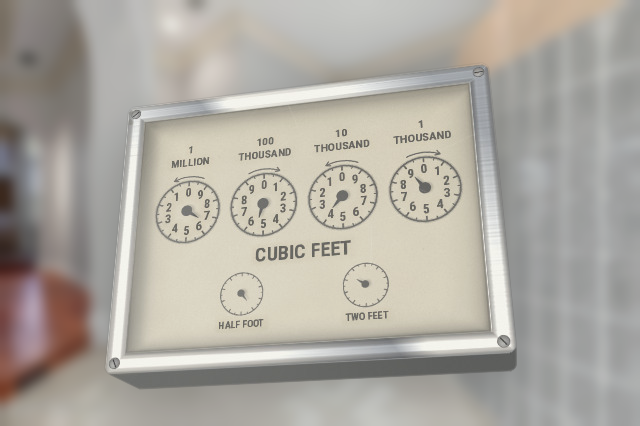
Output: 653900 ft³
